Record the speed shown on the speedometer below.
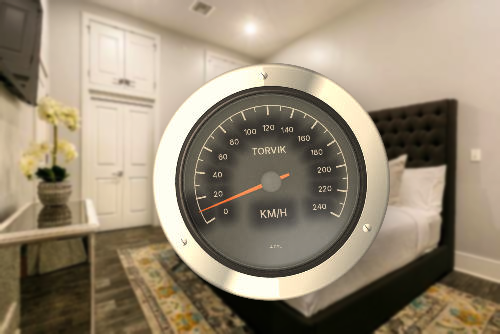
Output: 10 km/h
